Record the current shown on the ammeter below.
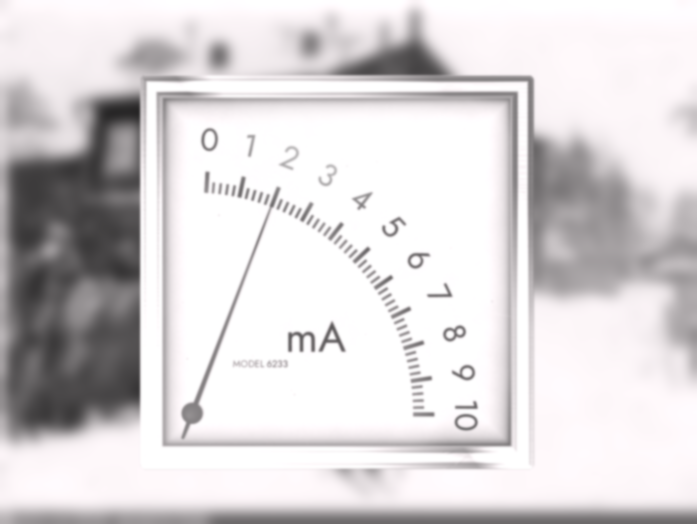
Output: 2 mA
